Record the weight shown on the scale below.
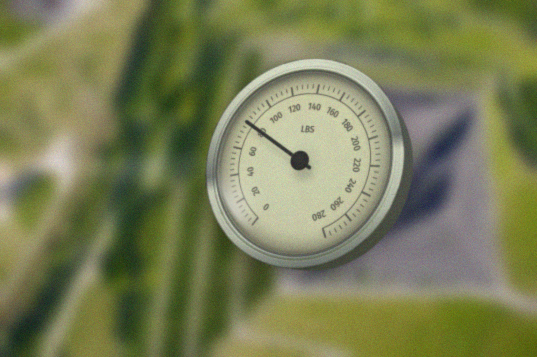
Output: 80 lb
